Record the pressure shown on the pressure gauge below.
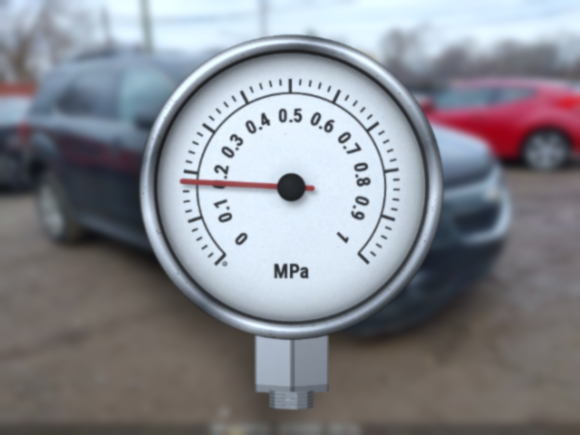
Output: 0.18 MPa
